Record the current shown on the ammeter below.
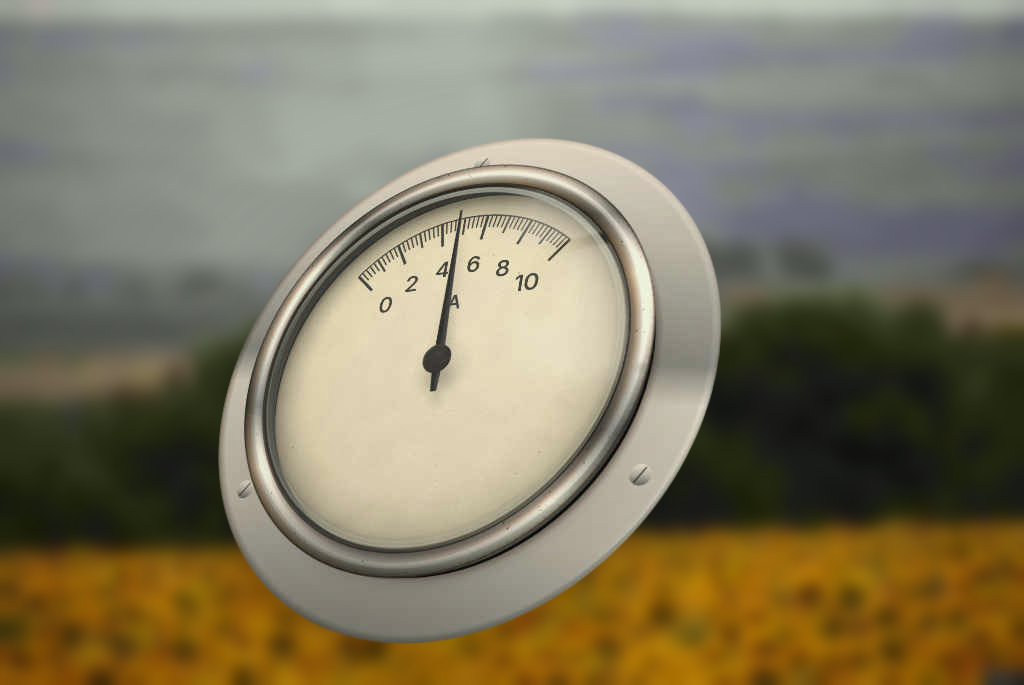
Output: 5 A
